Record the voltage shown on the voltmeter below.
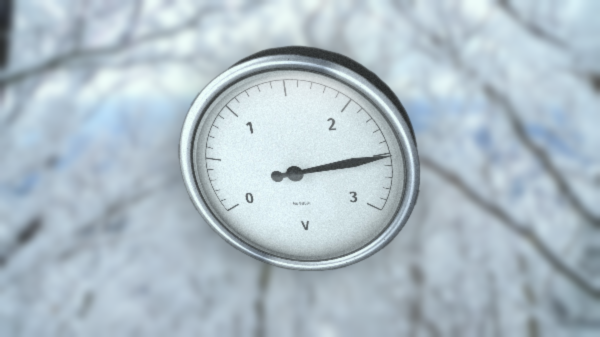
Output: 2.5 V
